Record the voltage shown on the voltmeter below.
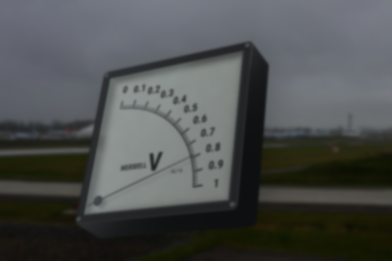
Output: 0.8 V
